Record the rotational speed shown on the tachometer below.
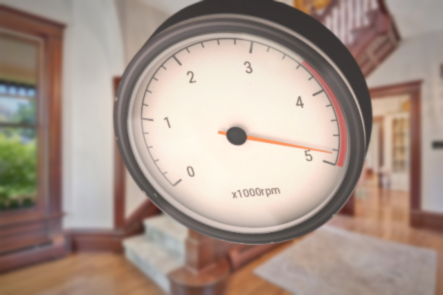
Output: 4800 rpm
